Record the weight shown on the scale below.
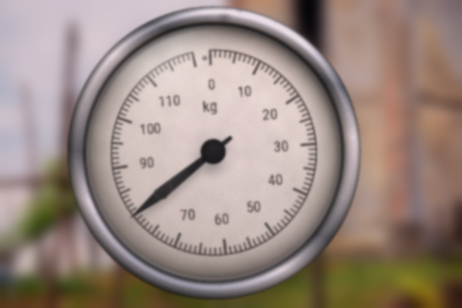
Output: 80 kg
